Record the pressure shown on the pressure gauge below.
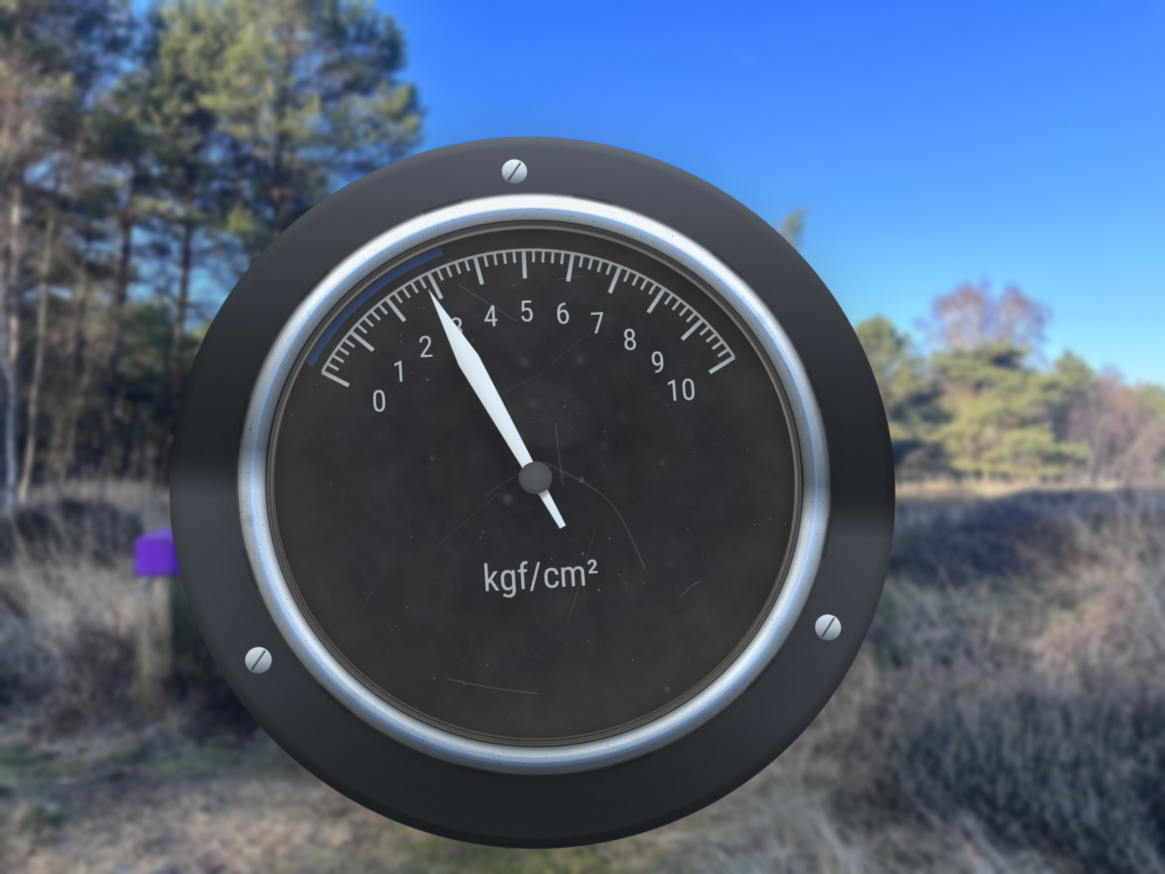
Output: 2.8 kg/cm²
